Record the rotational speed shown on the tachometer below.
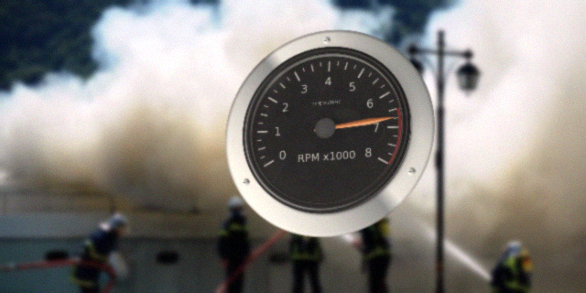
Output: 6750 rpm
